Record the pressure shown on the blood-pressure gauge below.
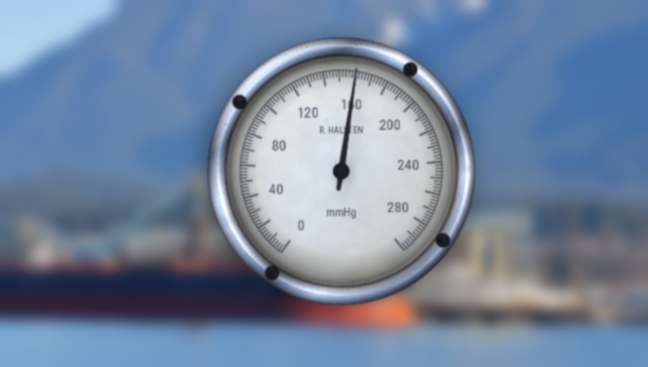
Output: 160 mmHg
